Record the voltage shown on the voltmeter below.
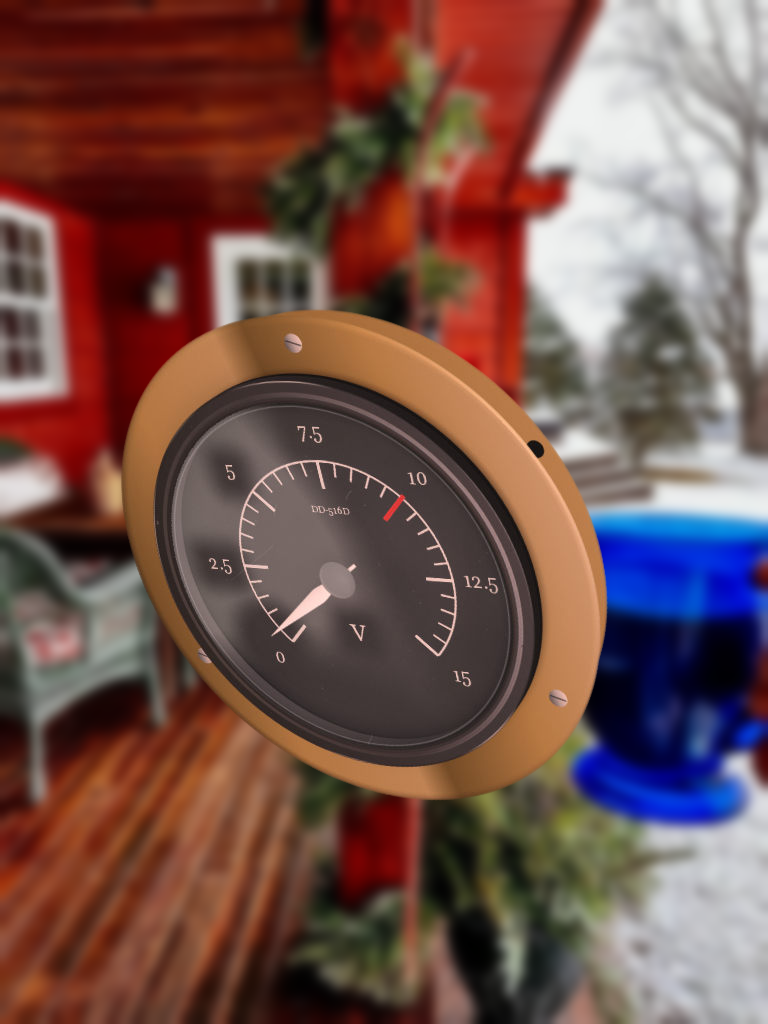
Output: 0.5 V
